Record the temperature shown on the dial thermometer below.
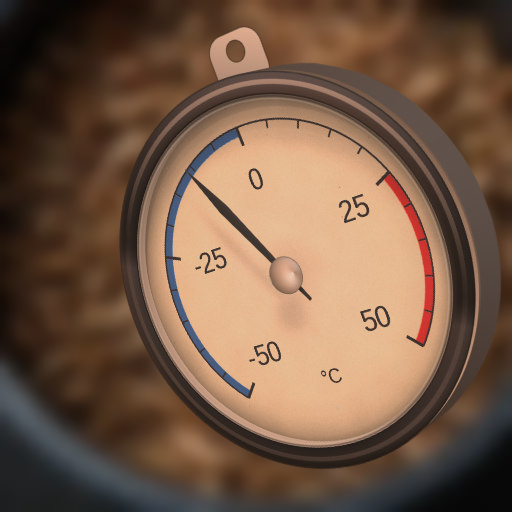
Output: -10 °C
